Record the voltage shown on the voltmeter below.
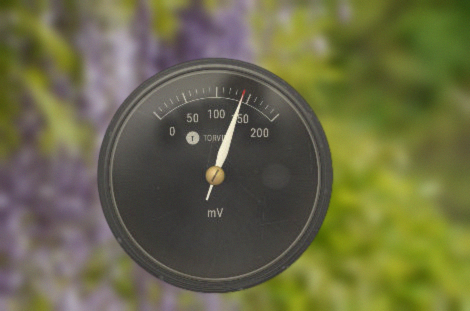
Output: 140 mV
